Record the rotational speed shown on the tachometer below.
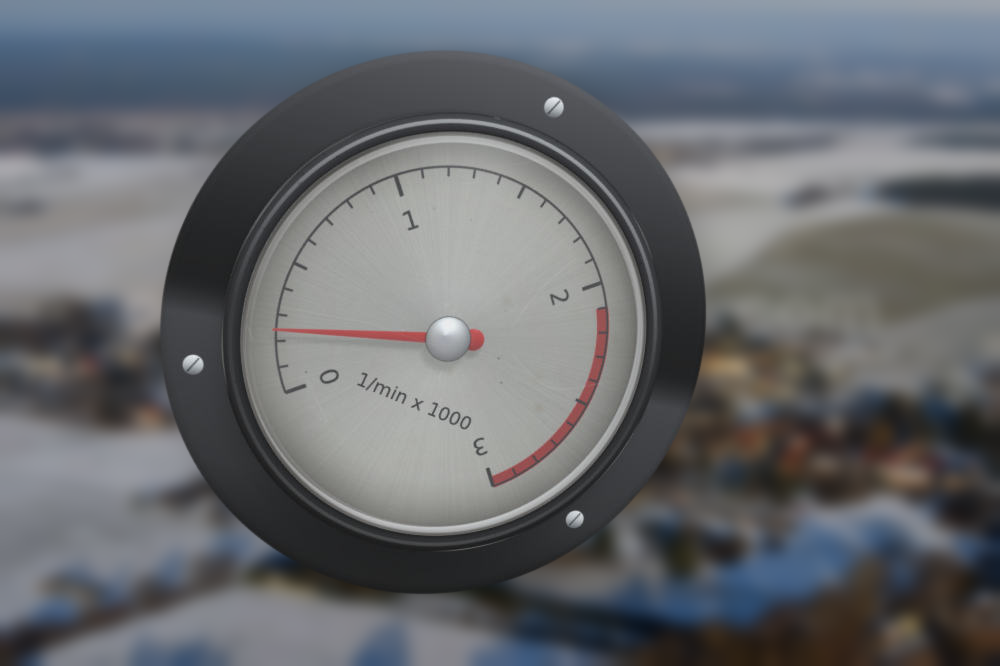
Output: 250 rpm
